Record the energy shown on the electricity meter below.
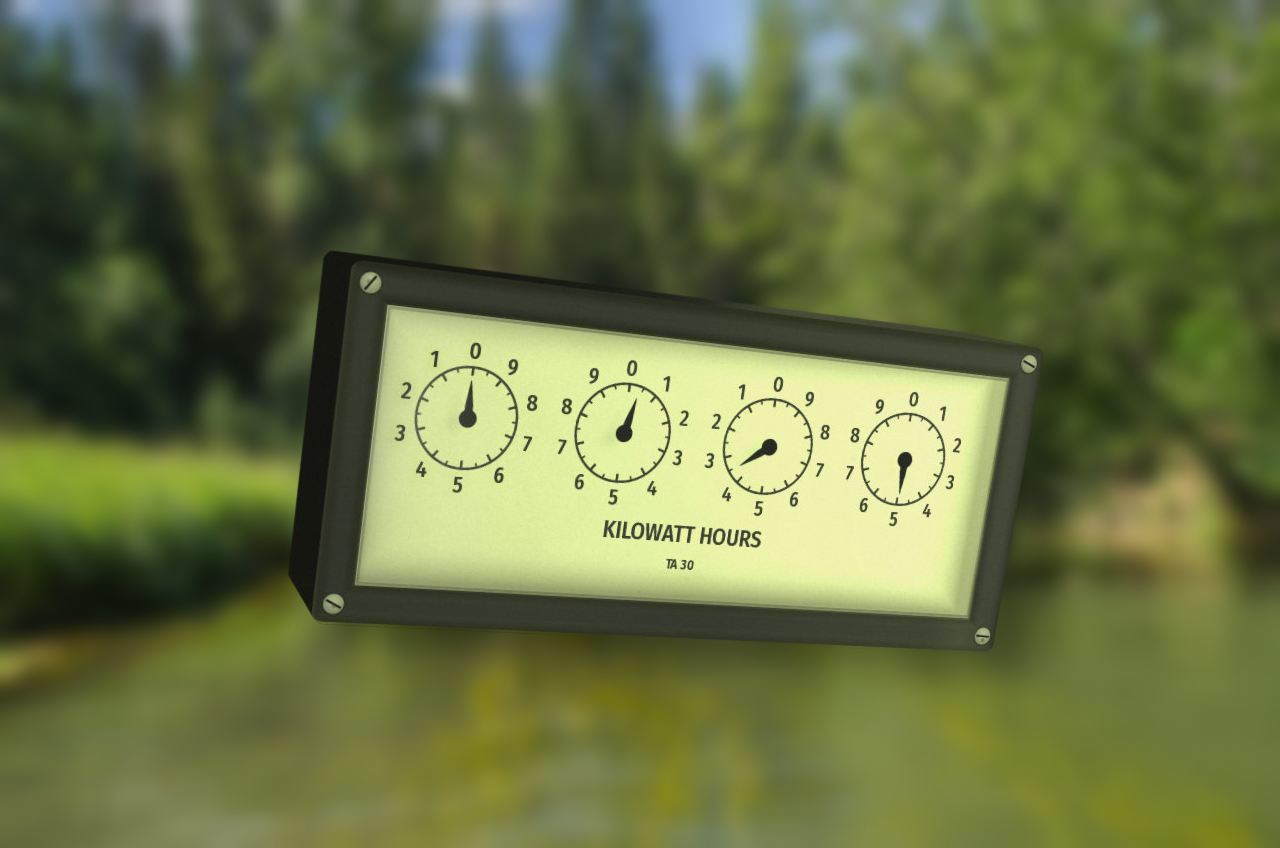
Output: 35 kWh
